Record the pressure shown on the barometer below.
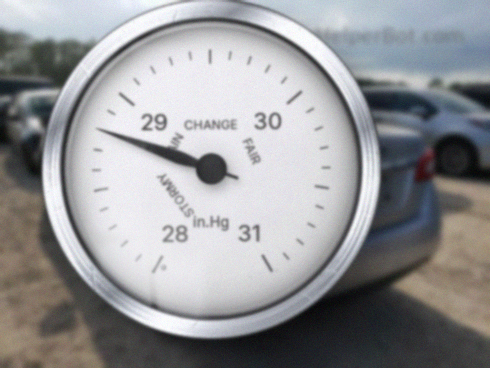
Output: 28.8 inHg
